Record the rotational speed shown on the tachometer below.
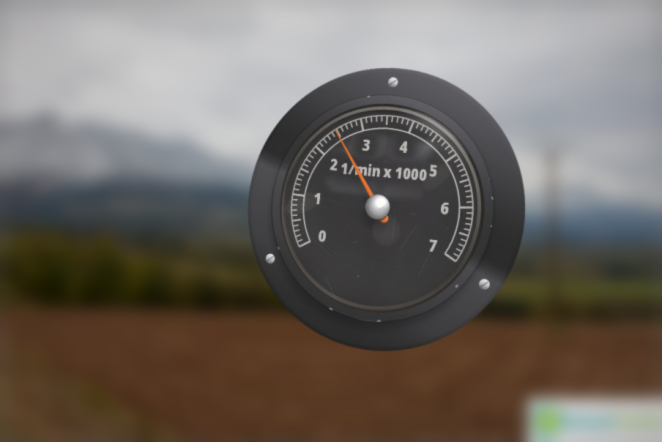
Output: 2500 rpm
